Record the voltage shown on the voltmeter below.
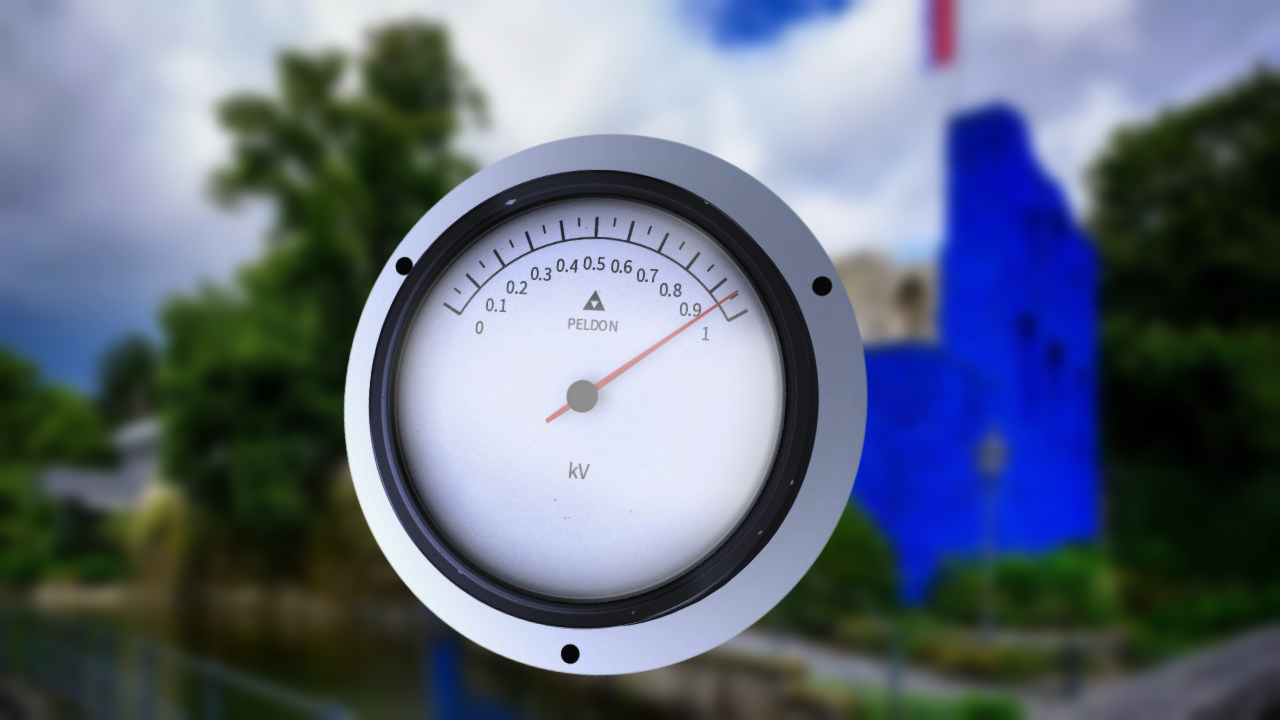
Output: 0.95 kV
